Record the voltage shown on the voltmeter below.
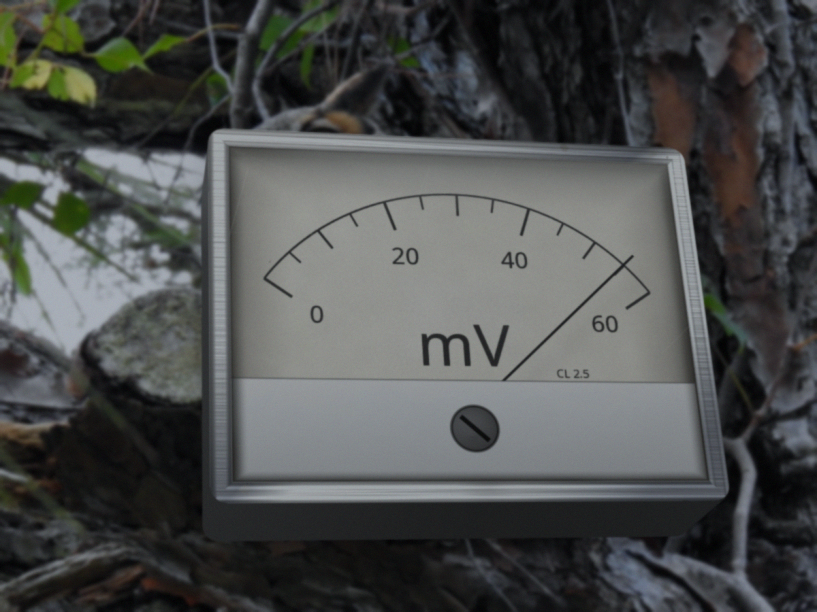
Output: 55 mV
